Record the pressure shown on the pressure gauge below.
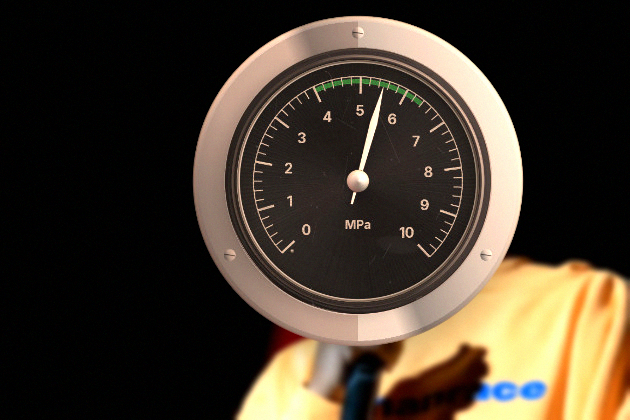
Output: 5.5 MPa
